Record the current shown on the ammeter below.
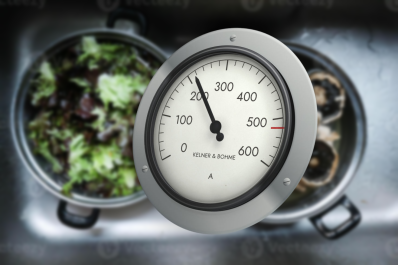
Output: 220 A
